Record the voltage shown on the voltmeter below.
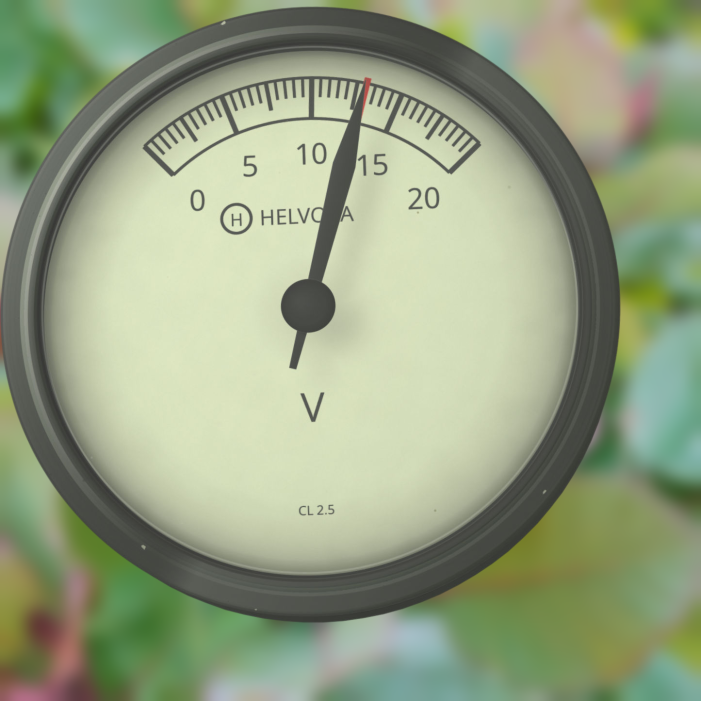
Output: 13 V
